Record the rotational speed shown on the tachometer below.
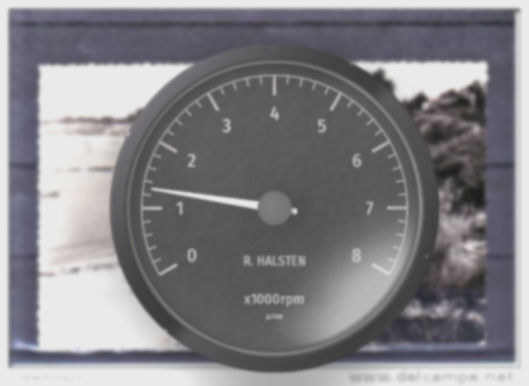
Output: 1300 rpm
